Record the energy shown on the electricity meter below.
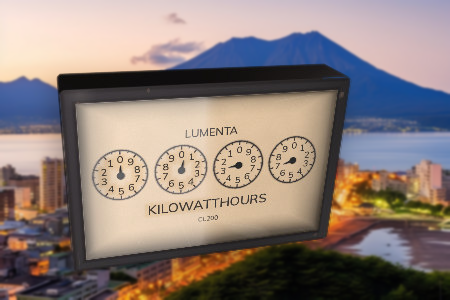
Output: 27 kWh
